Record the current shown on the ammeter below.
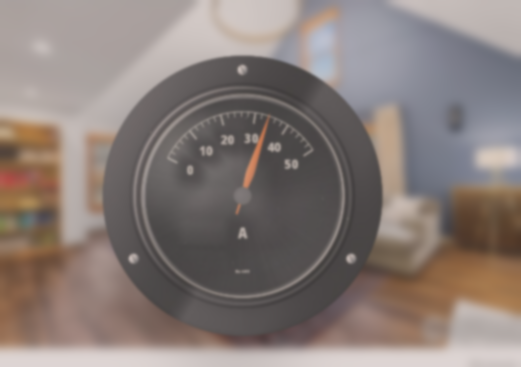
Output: 34 A
